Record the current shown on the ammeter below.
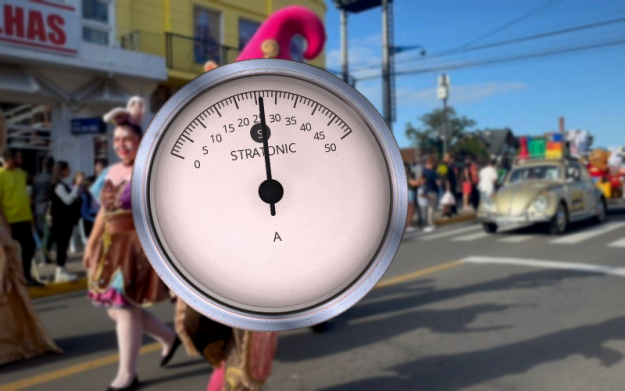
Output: 26 A
